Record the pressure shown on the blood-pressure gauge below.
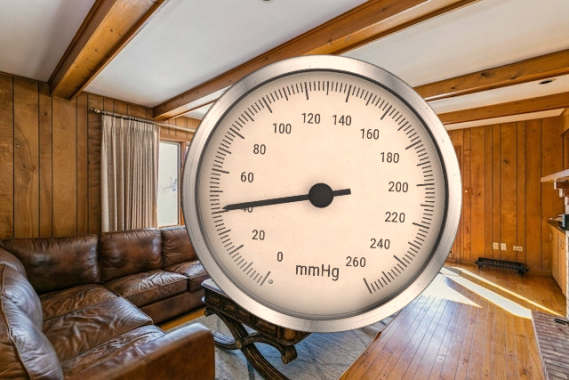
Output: 42 mmHg
